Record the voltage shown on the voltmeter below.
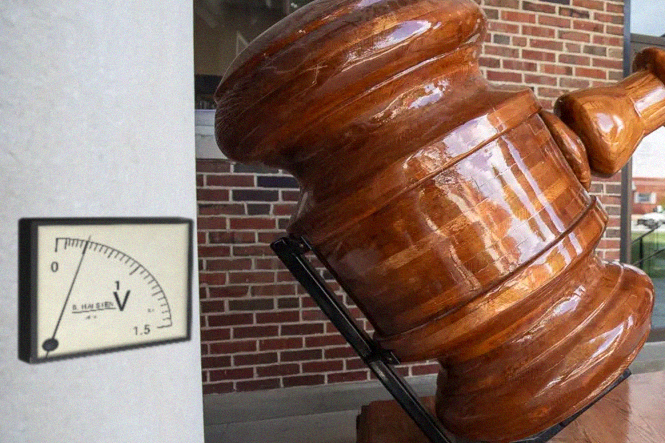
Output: 0.5 V
